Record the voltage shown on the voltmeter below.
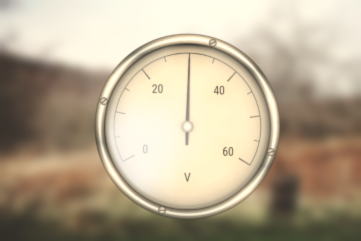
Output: 30 V
